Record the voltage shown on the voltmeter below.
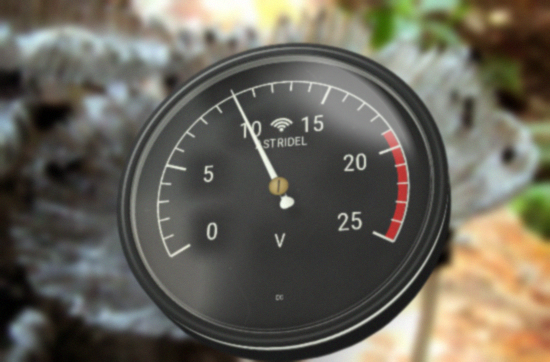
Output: 10 V
